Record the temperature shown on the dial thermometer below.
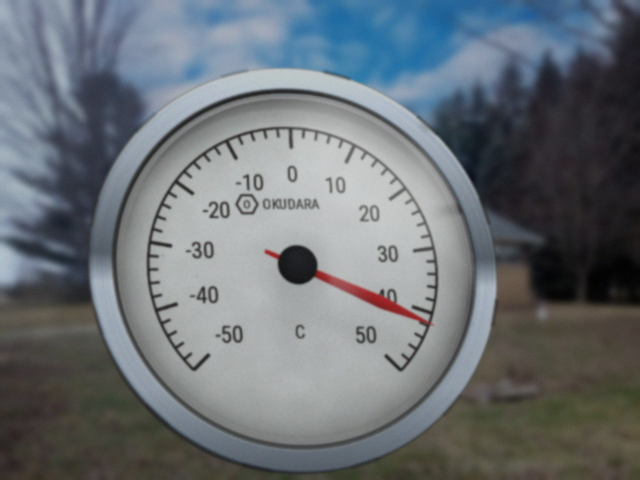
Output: 42 °C
